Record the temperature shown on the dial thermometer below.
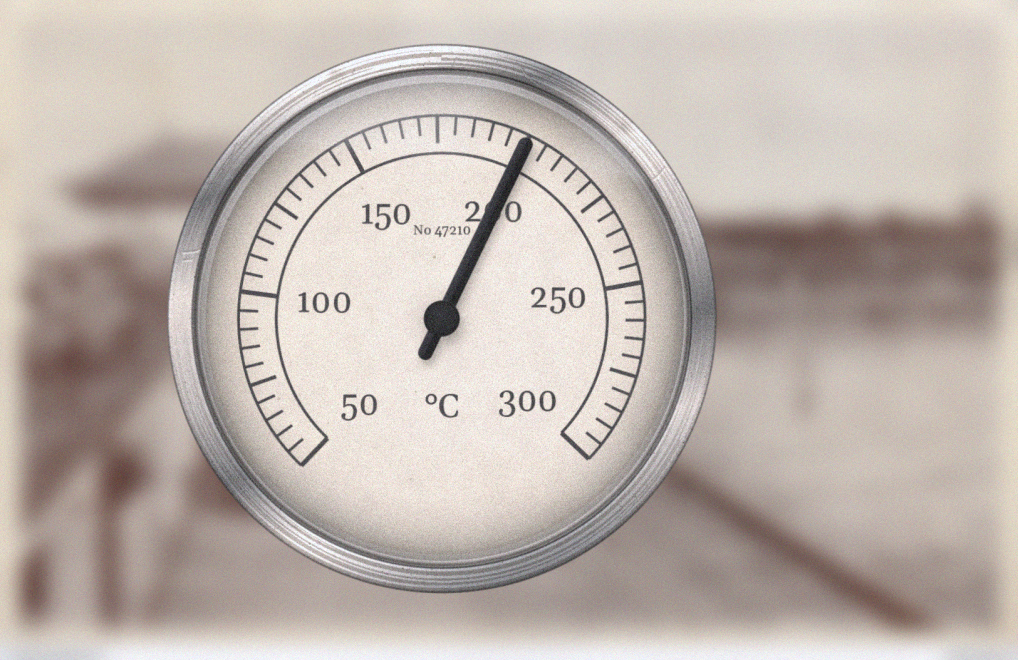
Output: 200 °C
